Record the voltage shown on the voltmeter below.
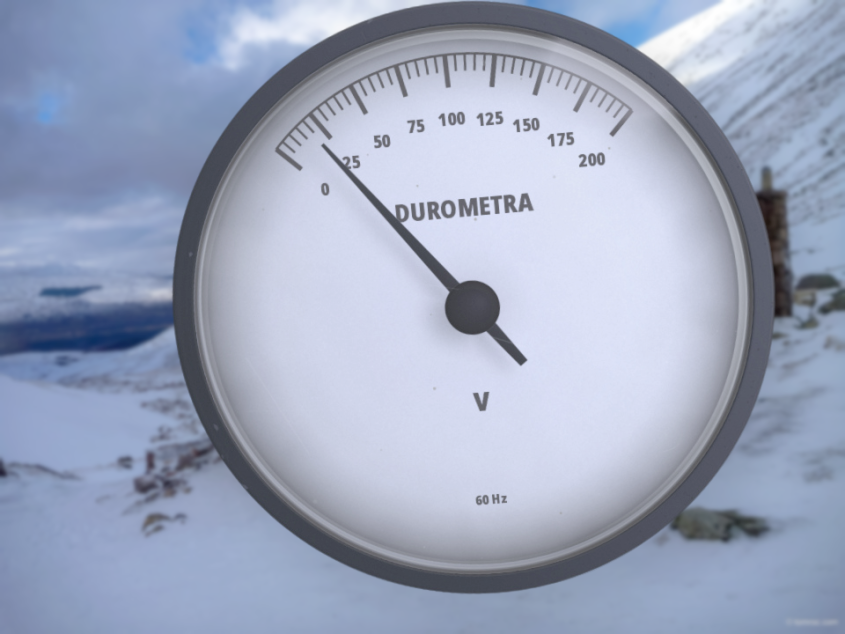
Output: 20 V
